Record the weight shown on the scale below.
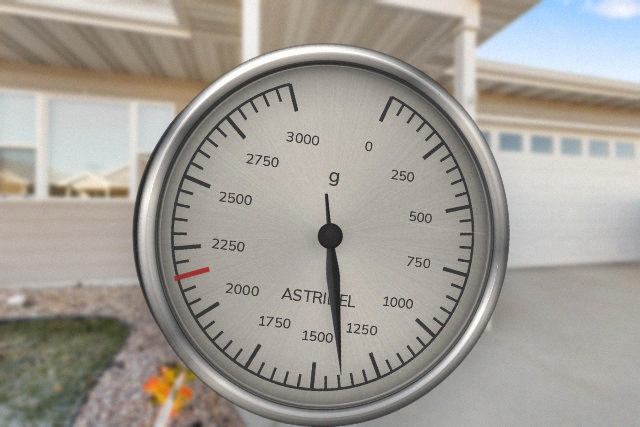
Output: 1400 g
